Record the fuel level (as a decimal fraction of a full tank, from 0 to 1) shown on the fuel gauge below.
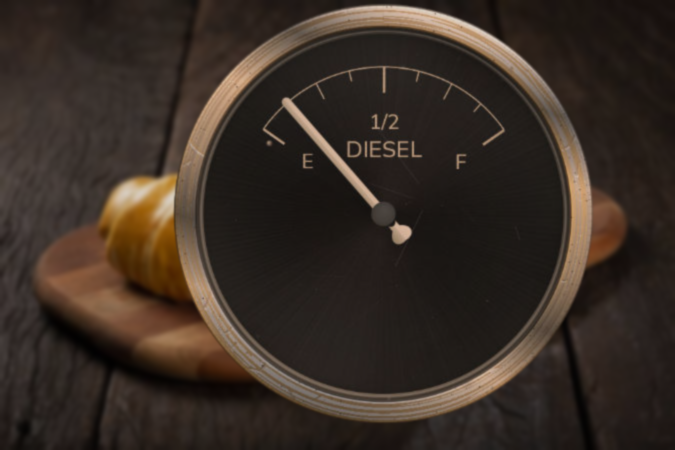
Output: 0.125
